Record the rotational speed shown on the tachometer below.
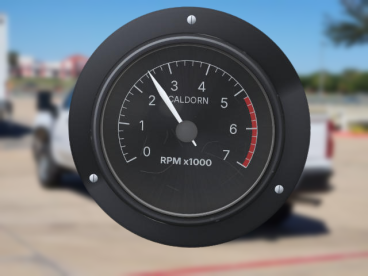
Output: 2500 rpm
